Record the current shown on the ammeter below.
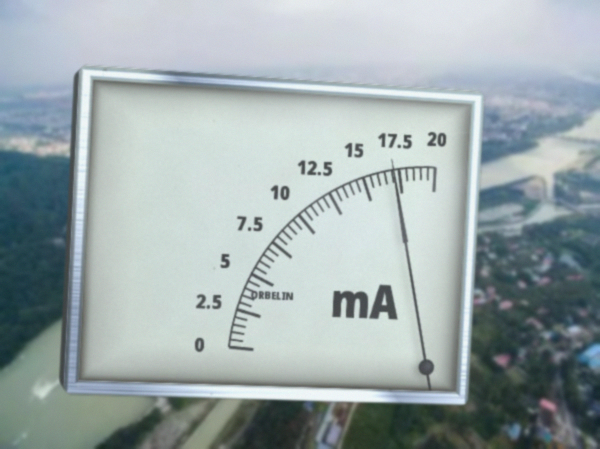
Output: 17 mA
